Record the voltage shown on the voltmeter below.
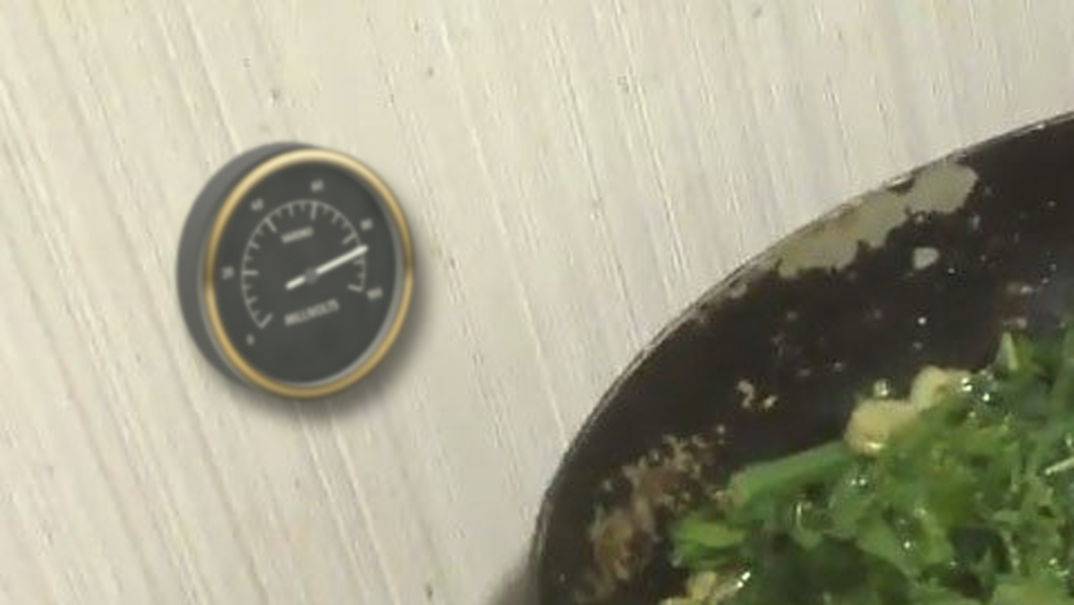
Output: 85 mV
